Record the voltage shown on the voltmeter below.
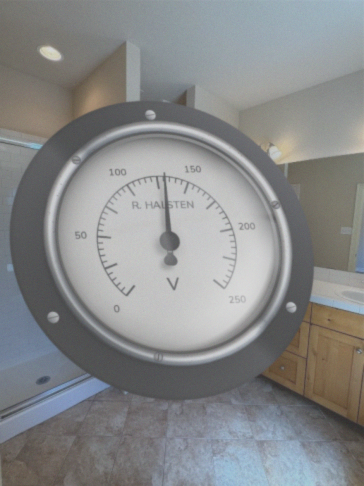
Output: 130 V
